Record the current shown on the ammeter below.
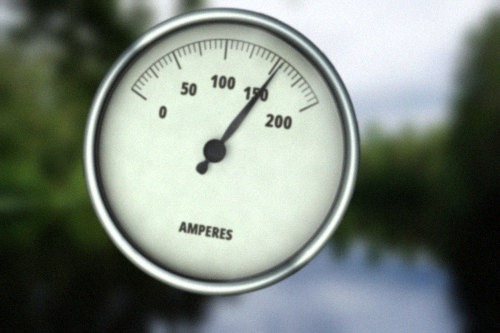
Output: 155 A
